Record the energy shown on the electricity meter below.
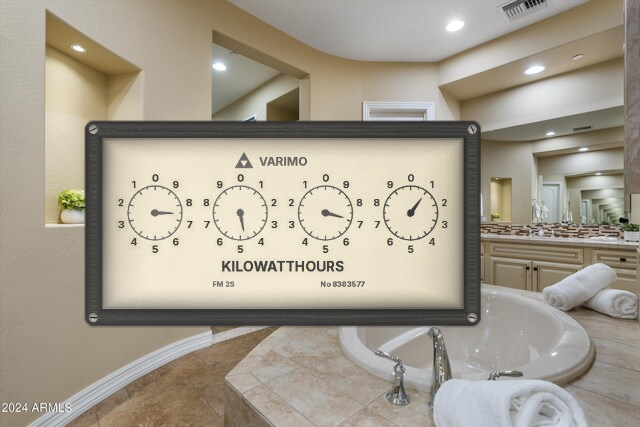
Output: 7471 kWh
